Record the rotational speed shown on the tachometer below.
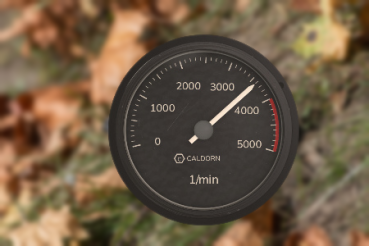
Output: 3600 rpm
